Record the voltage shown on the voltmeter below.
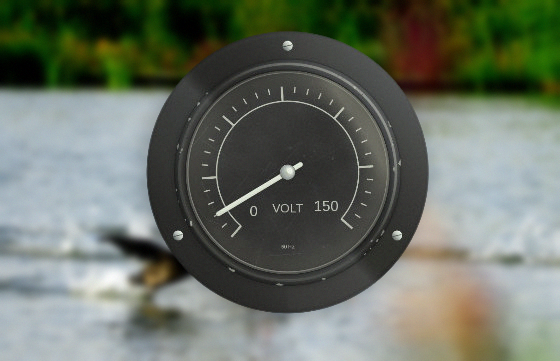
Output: 10 V
